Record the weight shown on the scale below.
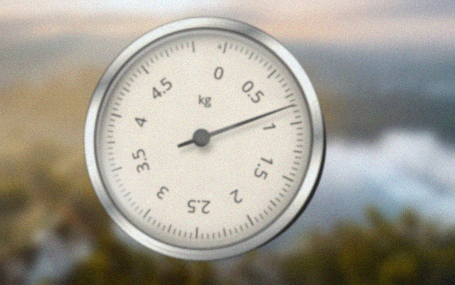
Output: 0.85 kg
